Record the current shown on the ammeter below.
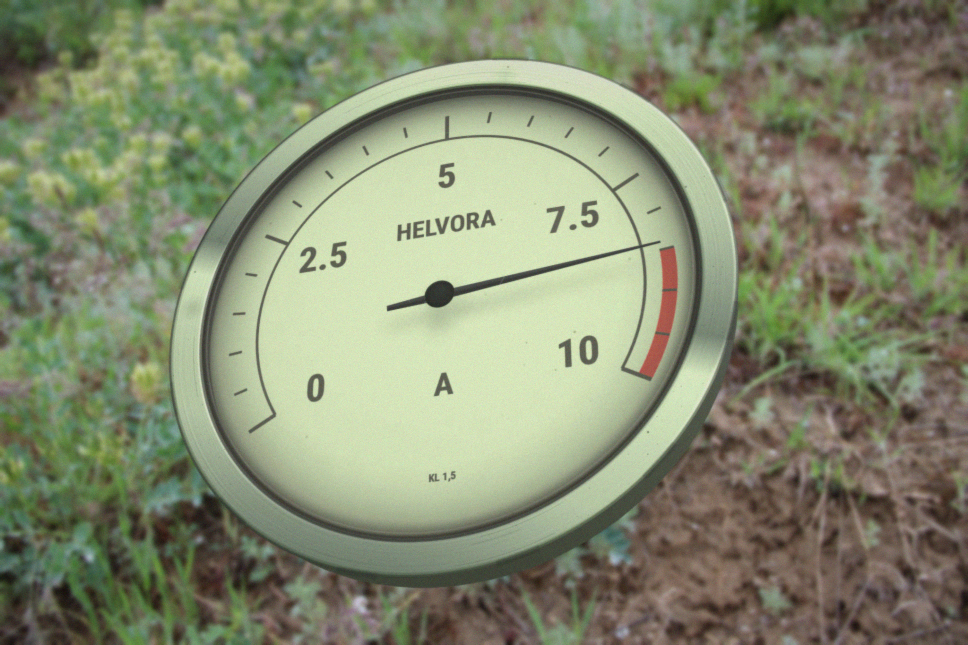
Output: 8.5 A
